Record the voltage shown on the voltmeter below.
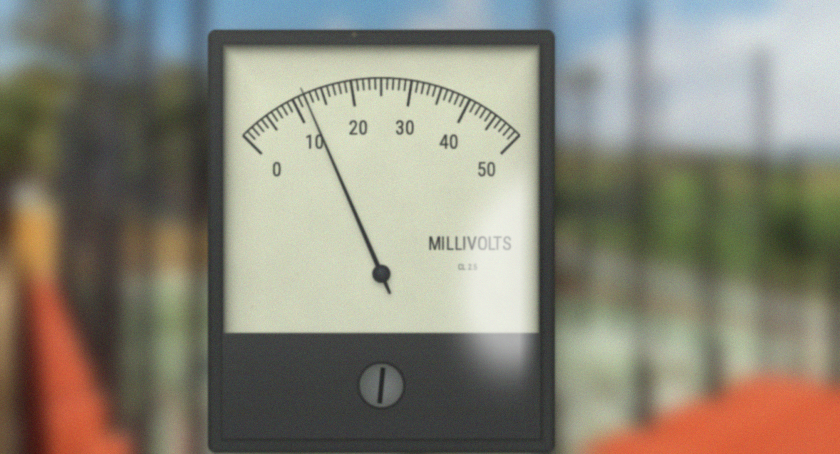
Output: 12 mV
